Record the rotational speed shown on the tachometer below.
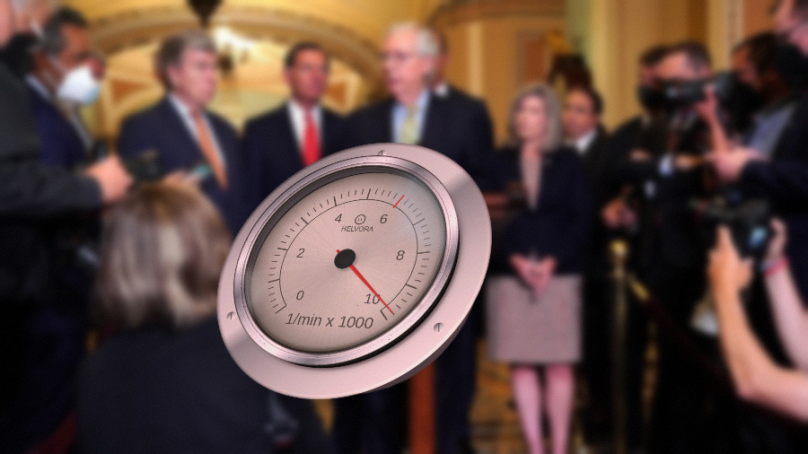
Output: 9800 rpm
